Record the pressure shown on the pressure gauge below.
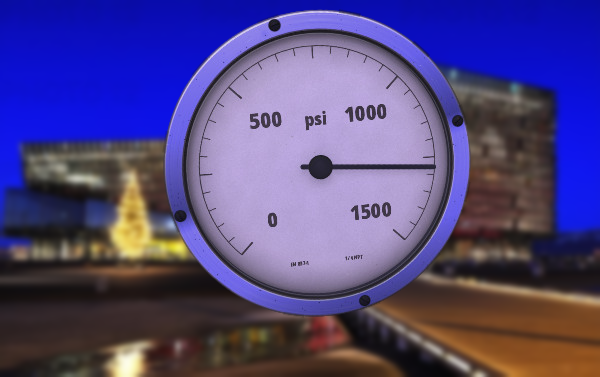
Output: 1275 psi
